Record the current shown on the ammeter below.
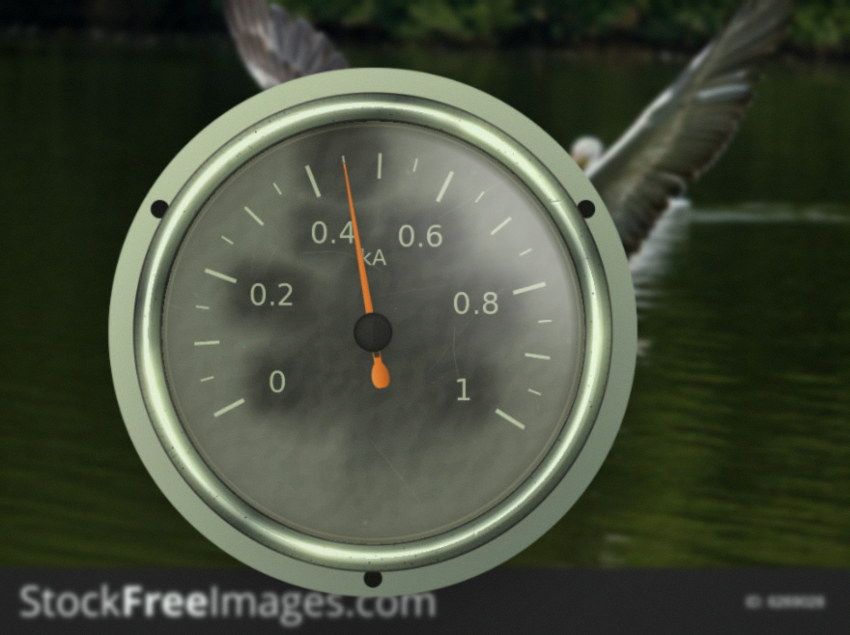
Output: 0.45 kA
